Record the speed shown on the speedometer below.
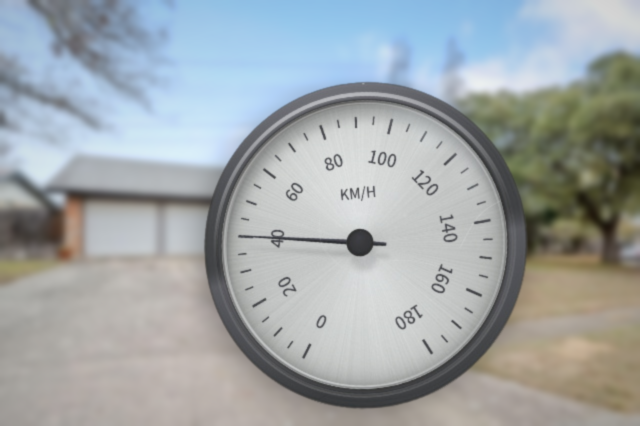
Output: 40 km/h
